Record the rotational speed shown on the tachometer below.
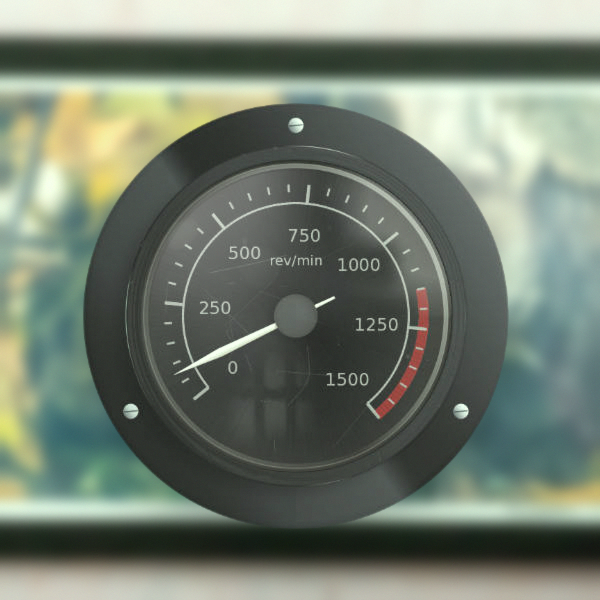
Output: 75 rpm
